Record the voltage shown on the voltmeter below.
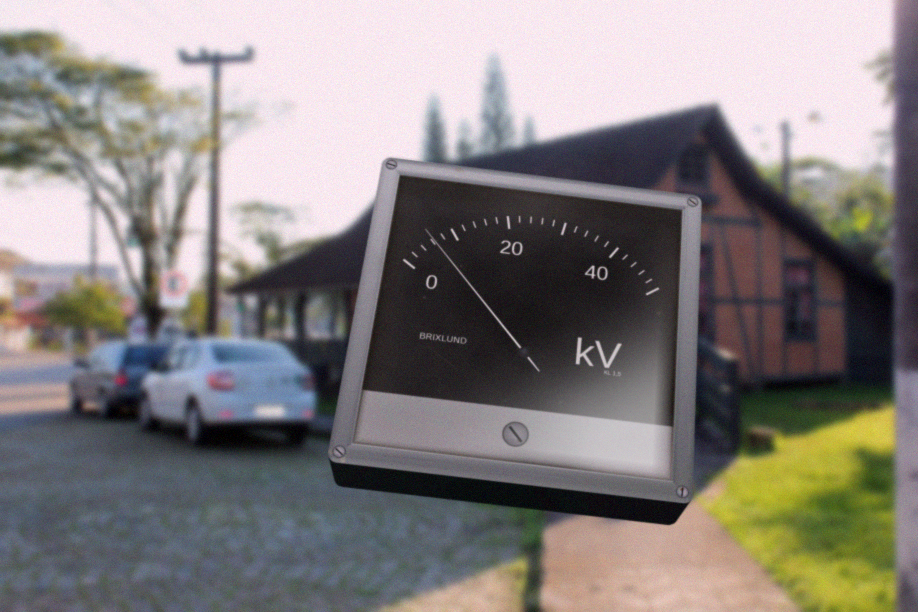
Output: 6 kV
